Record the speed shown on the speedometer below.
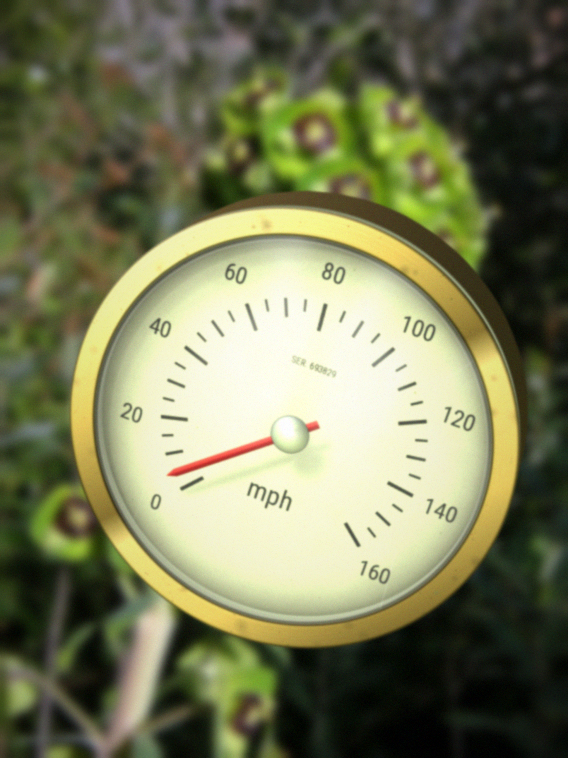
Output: 5 mph
